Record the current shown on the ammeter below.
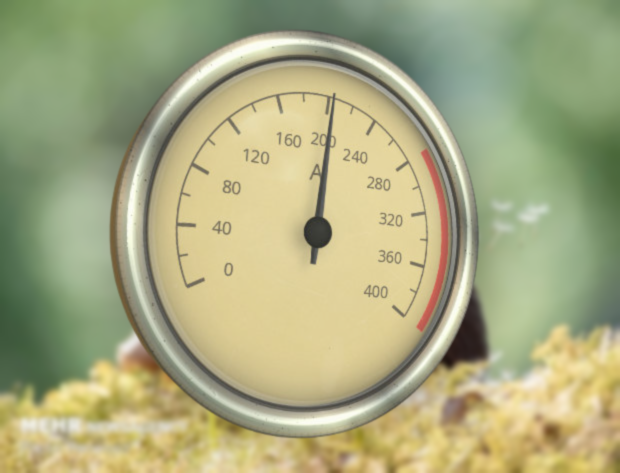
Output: 200 A
